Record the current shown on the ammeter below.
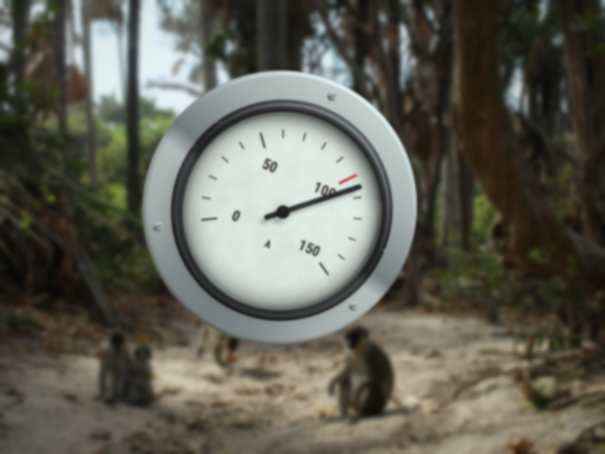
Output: 105 A
